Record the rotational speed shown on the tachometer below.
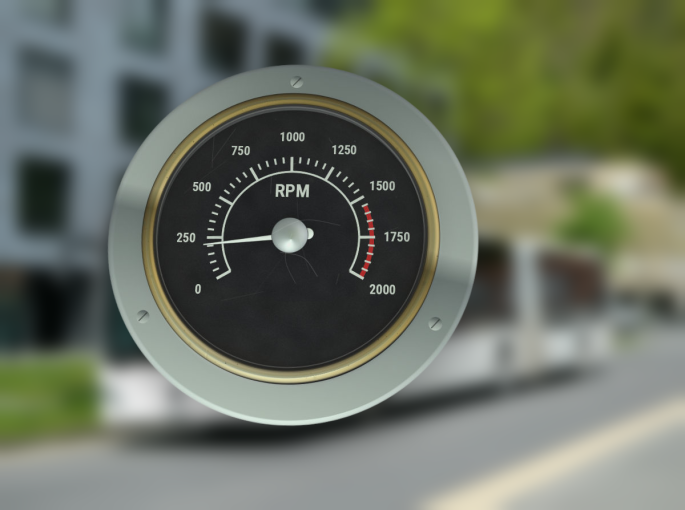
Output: 200 rpm
